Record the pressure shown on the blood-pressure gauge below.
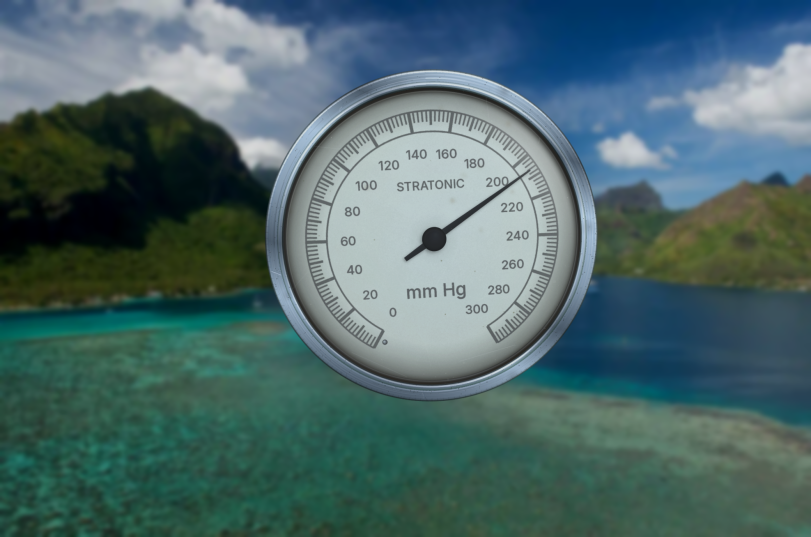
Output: 206 mmHg
